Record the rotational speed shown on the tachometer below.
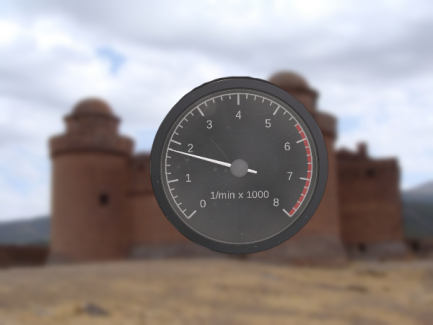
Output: 1800 rpm
